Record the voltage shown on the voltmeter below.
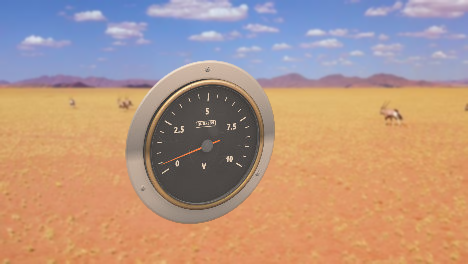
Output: 0.5 V
